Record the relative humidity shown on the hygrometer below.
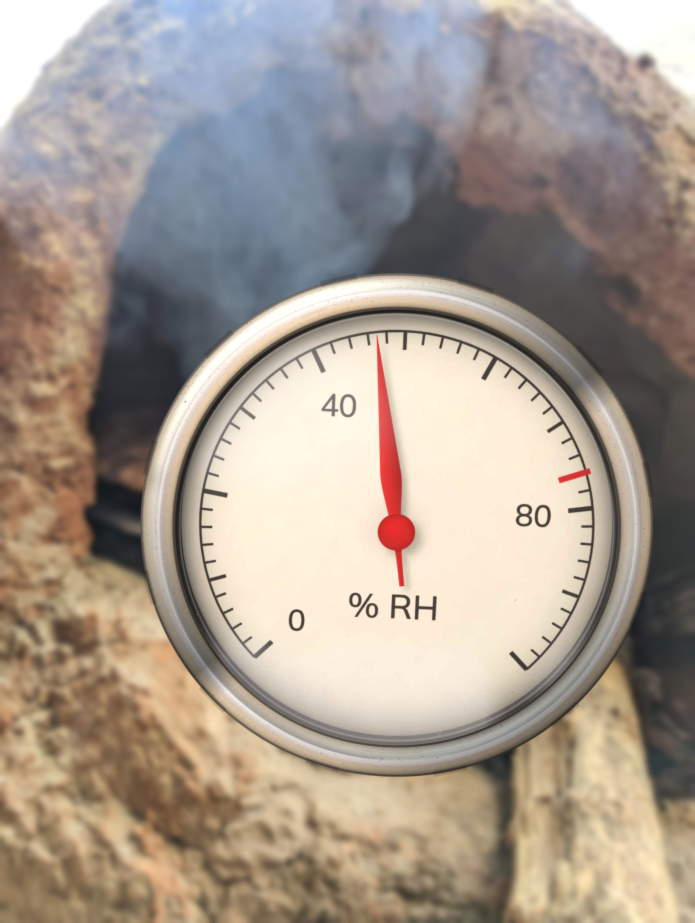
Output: 47 %
